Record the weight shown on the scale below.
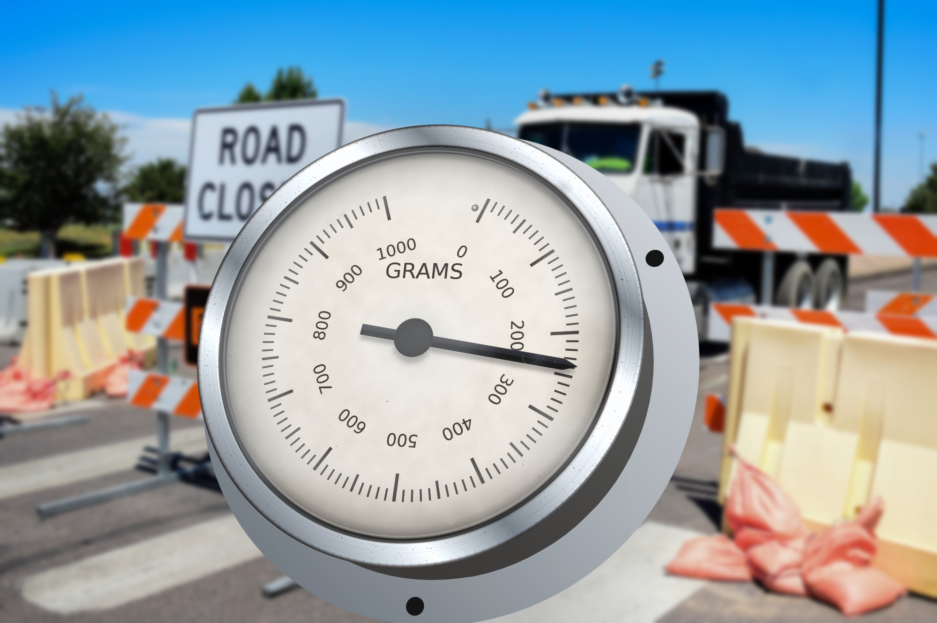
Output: 240 g
